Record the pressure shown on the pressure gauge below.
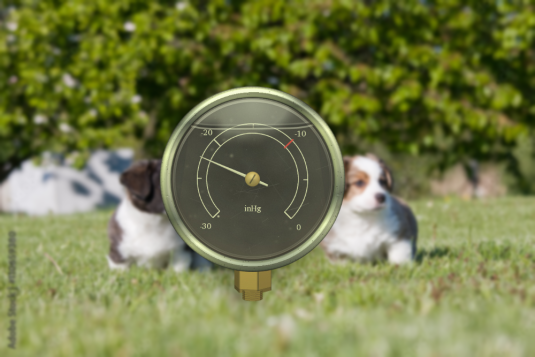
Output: -22.5 inHg
